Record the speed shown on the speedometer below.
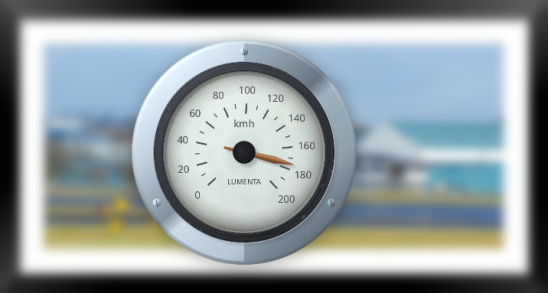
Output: 175 km/h
